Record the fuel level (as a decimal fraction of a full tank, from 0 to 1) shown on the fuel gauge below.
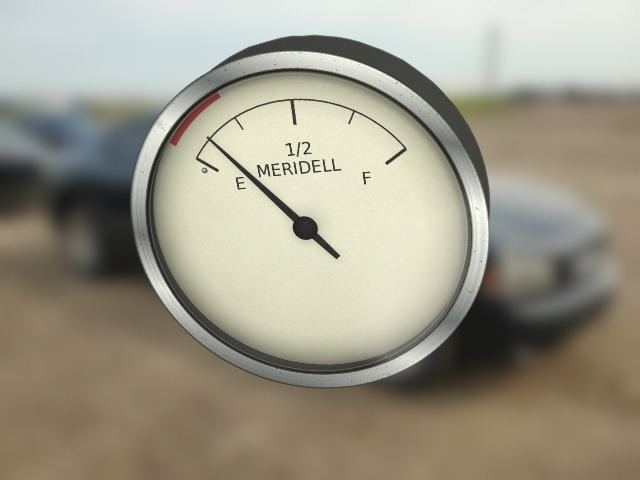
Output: 0.125
